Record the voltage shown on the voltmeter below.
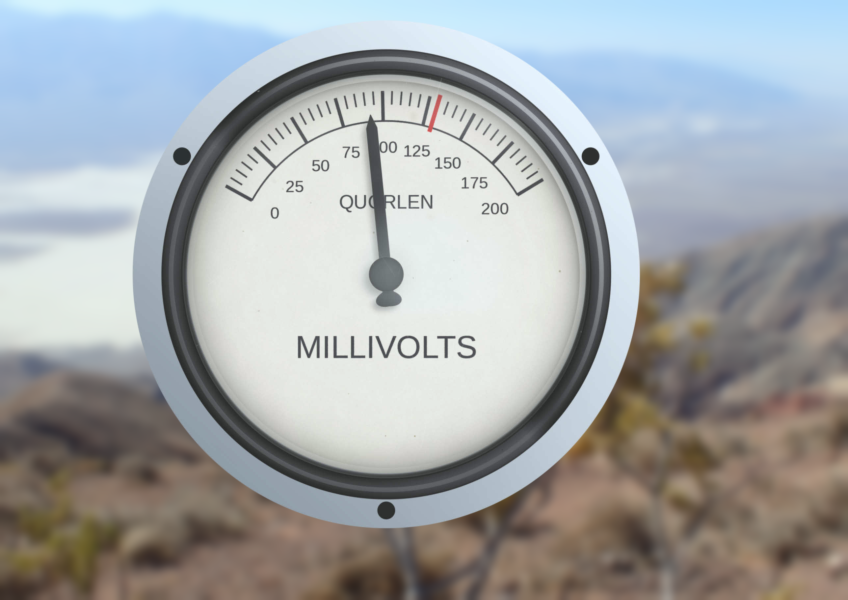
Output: 92.5 mV
